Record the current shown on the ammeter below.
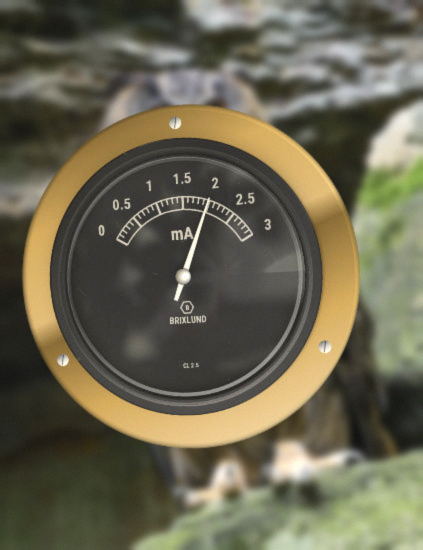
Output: 2 mA
